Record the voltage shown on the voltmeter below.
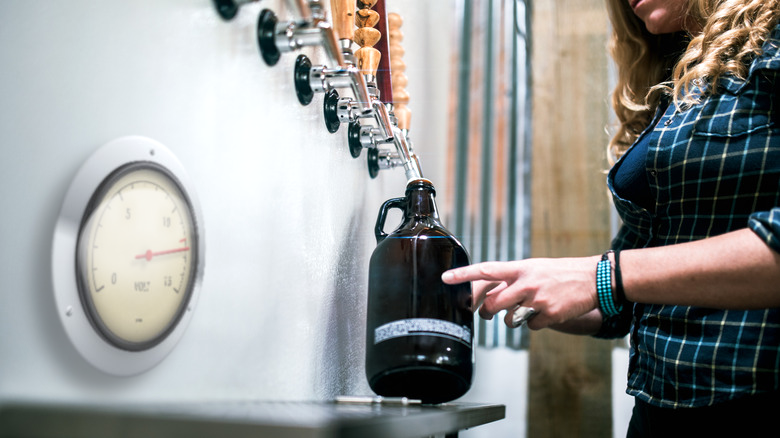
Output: 12.5 V
